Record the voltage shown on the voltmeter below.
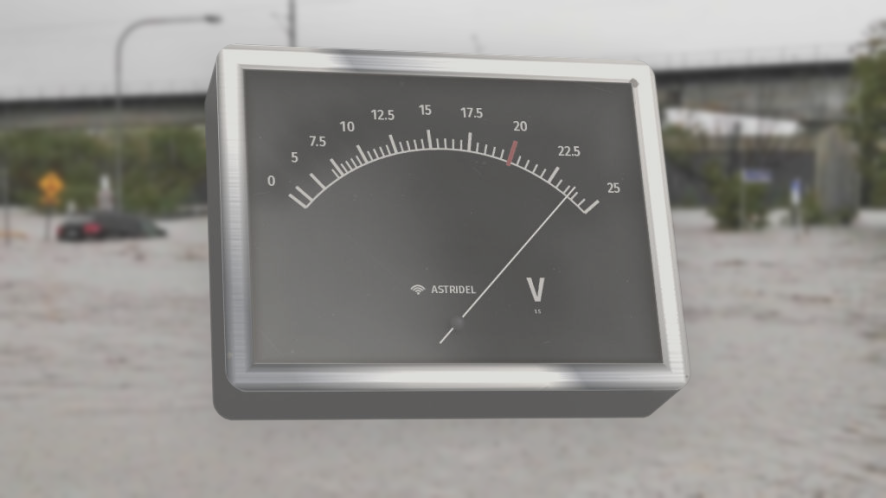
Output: 23.75 V
